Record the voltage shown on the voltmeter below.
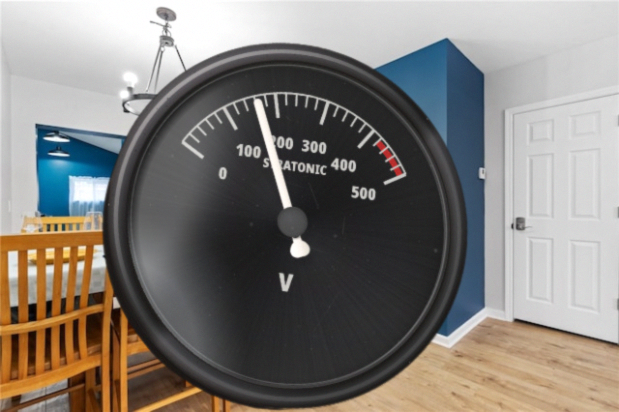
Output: 160 V
